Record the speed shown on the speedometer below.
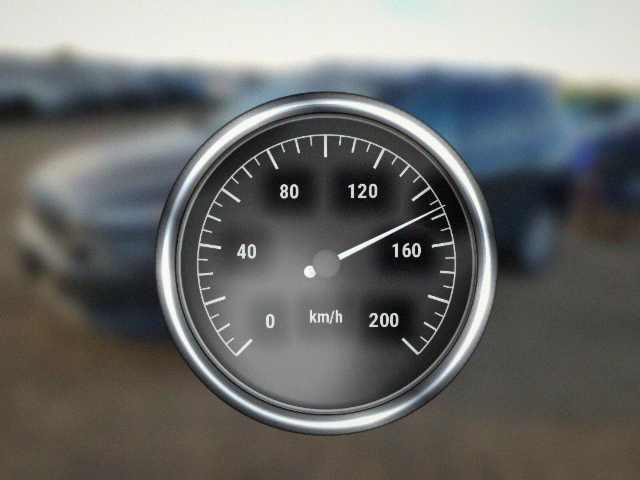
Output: 147.5 km/h
